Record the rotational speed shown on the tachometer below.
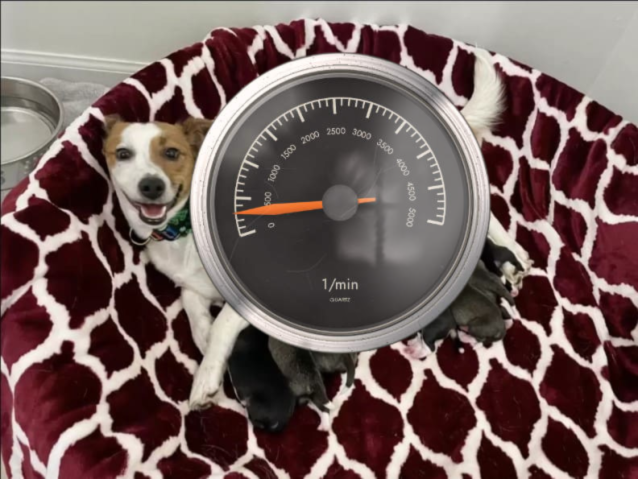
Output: 300 rpm
